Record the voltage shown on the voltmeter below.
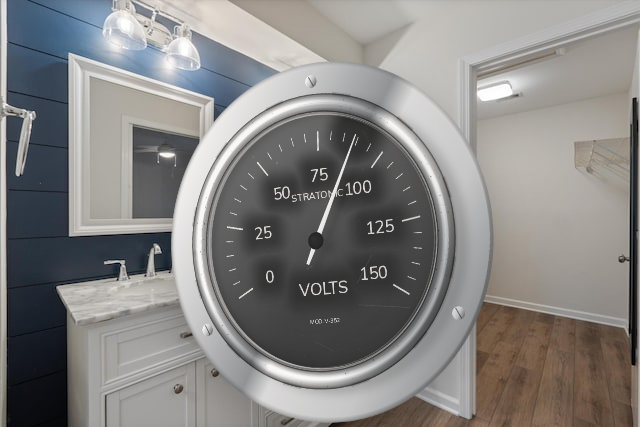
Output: 90 V
